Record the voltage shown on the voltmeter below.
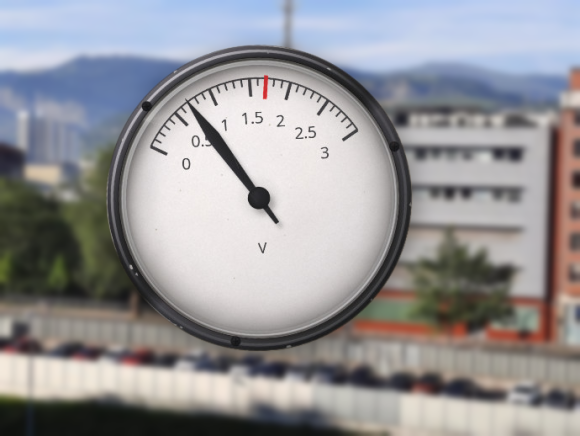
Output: 0.7 V
